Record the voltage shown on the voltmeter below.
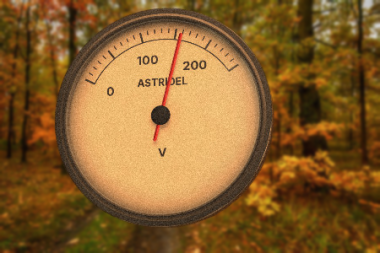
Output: 160 V
